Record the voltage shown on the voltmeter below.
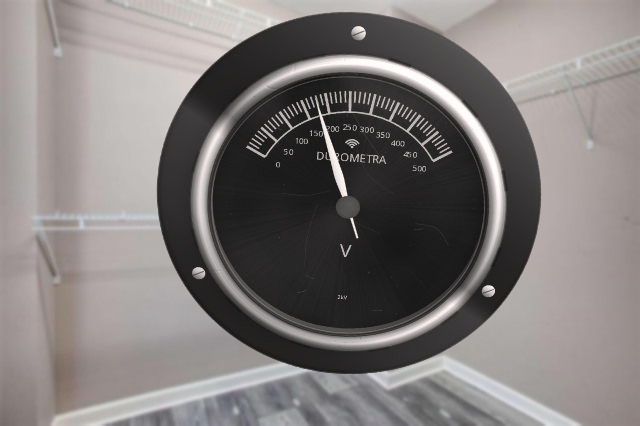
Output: 180 V
